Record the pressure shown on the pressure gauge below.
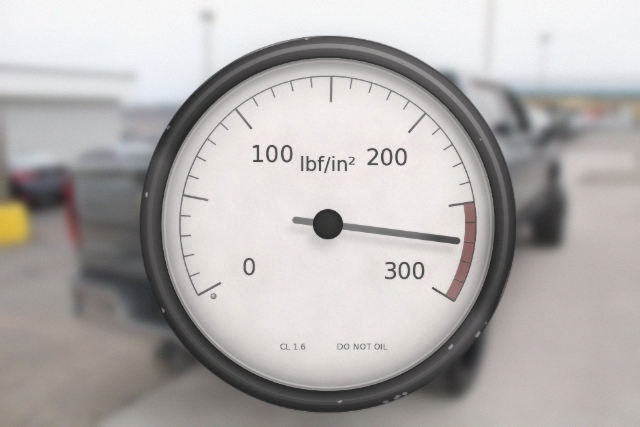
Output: 270 psi
